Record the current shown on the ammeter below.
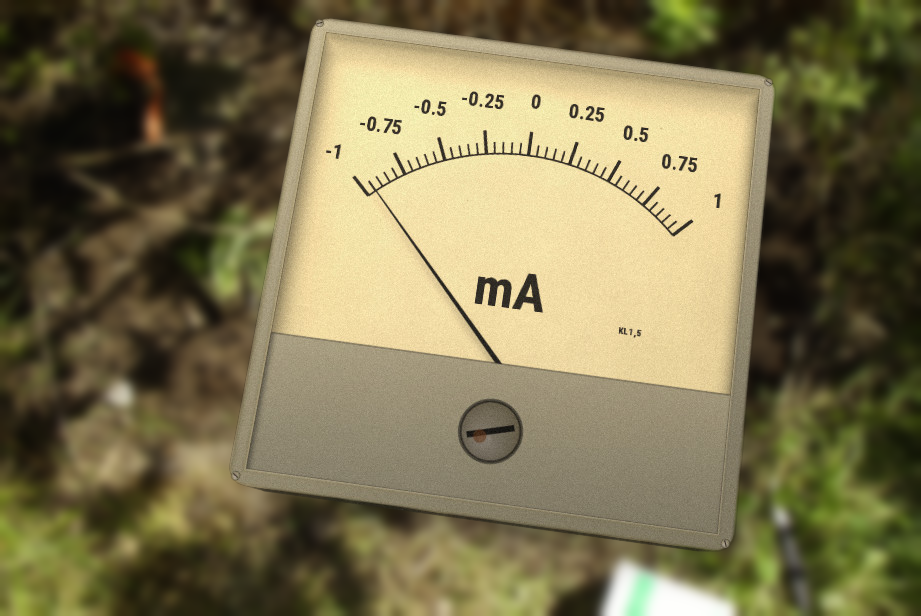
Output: -0.95 mA
